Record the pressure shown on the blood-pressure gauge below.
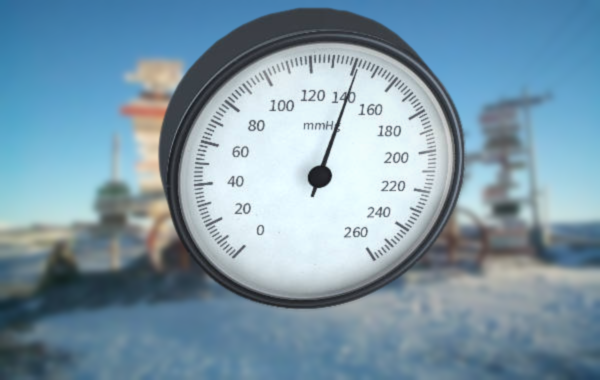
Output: 140 mmHg
